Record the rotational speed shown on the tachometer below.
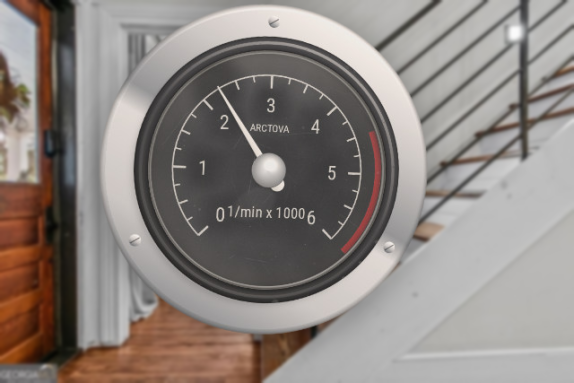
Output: 2250 rpm
